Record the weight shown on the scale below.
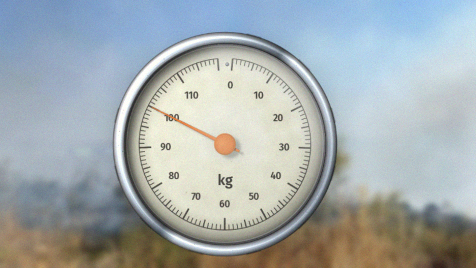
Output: 100 kg
